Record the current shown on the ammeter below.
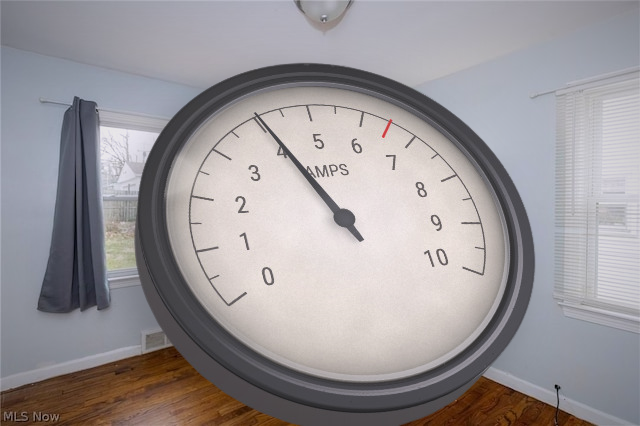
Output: 4 A
